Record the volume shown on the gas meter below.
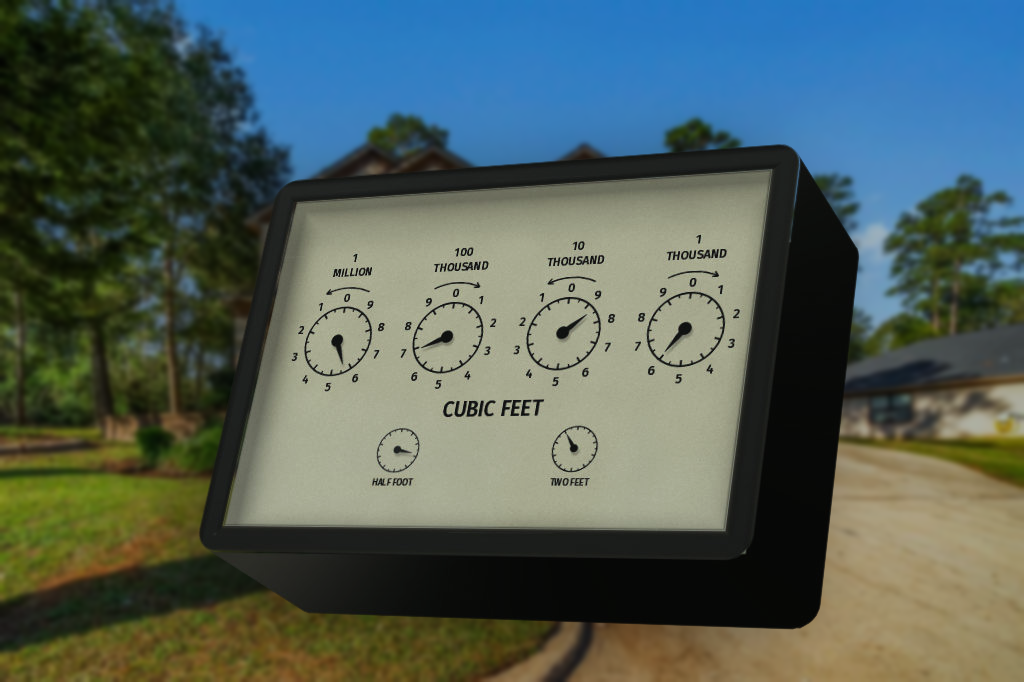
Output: 568600 ft³
